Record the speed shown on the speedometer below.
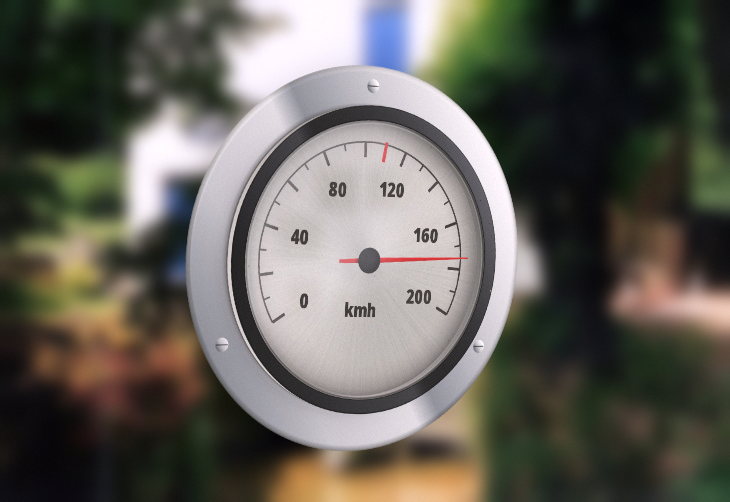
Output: 175 km/h
